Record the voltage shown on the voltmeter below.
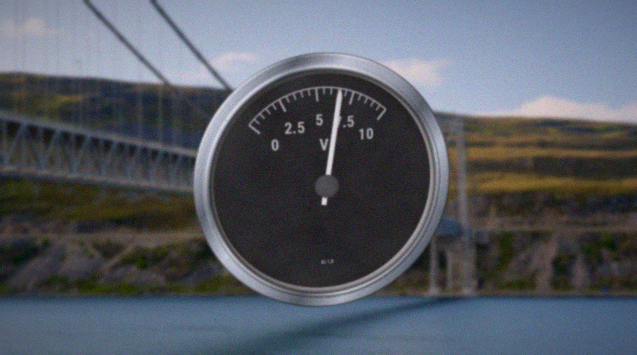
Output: 6.5 V
